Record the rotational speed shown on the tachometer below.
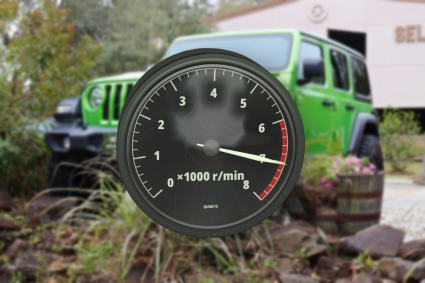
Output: 7000 rpm
